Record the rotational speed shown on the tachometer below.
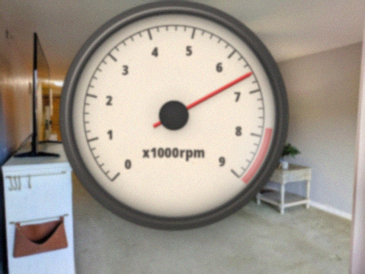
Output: 6600 rpm
